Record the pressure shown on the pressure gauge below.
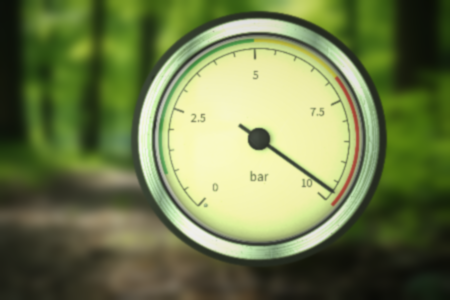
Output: 9.75 bar
